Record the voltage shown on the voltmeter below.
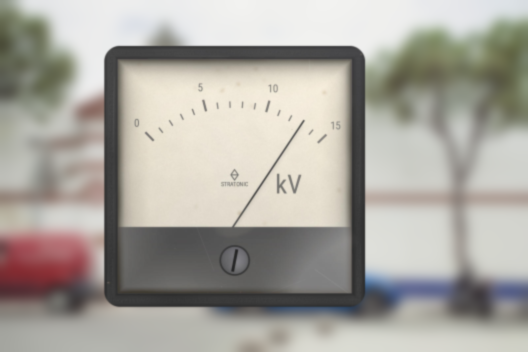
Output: 13 kV
